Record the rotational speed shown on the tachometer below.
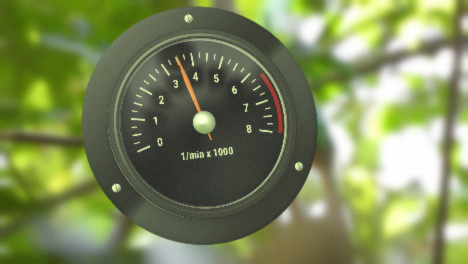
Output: 3500 rpm
